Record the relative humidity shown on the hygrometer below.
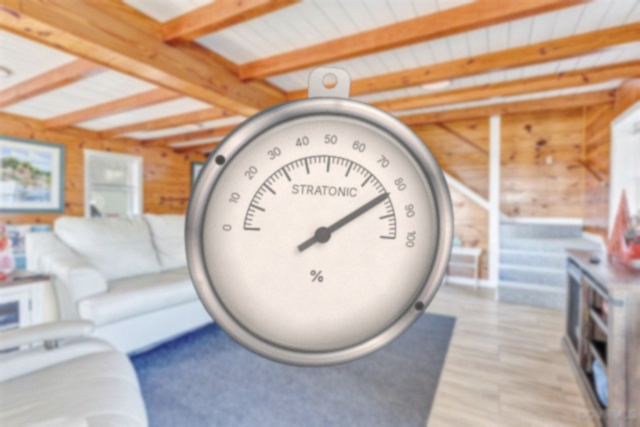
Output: 80 %
